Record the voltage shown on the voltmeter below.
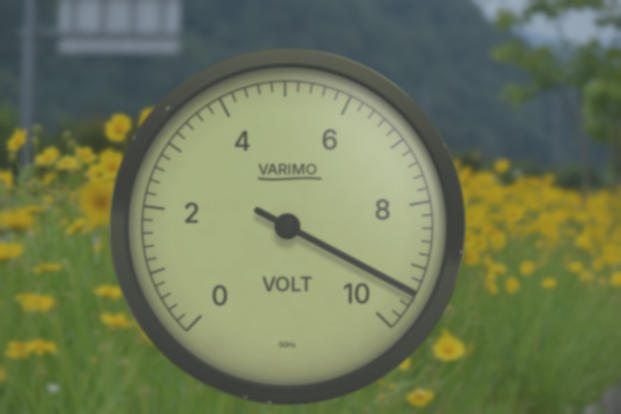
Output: 9.4 V
